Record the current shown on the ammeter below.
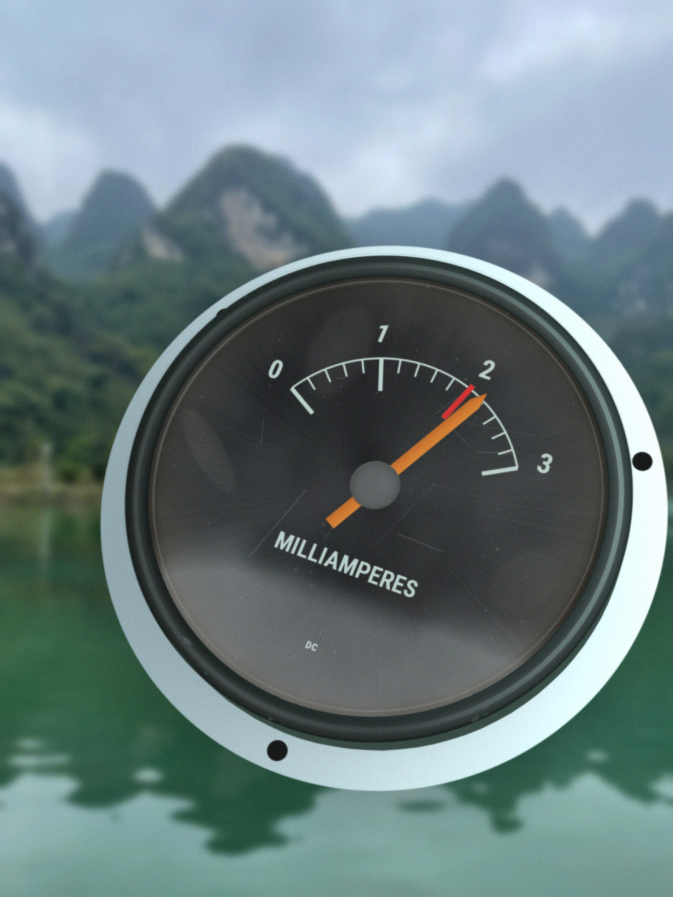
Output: 2.2 mA
